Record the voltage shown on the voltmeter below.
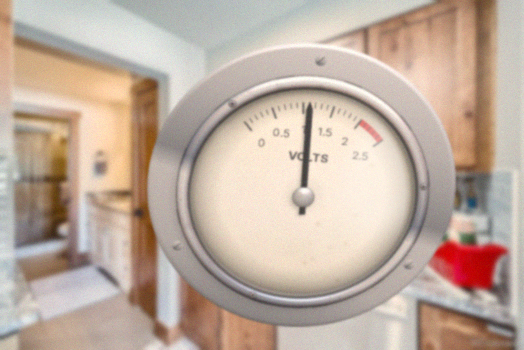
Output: 1.1 V
